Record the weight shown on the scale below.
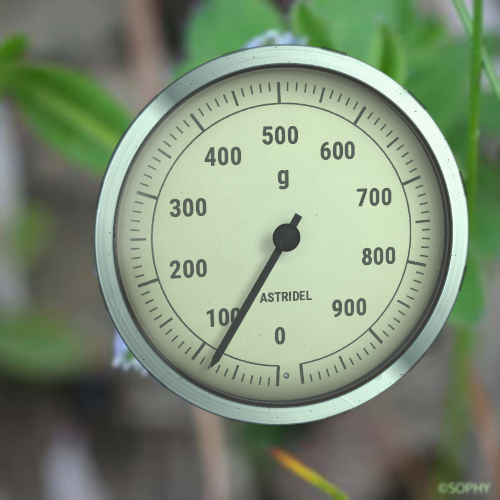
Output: 80 g
